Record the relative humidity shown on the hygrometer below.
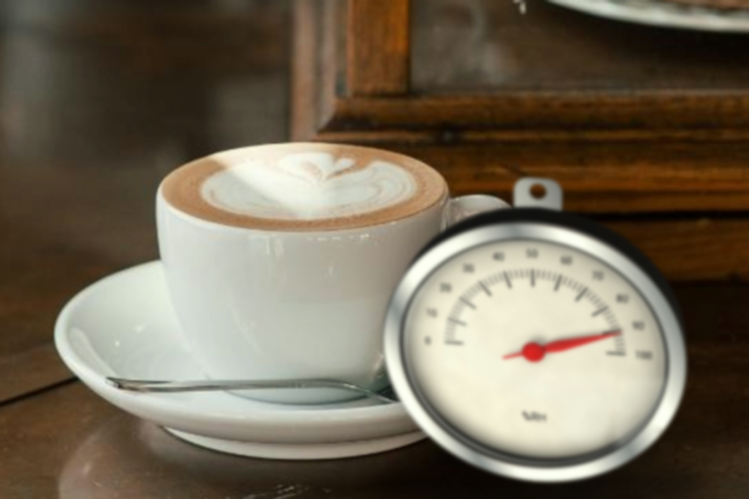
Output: 90 %
